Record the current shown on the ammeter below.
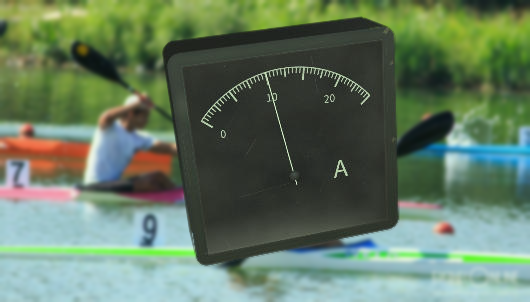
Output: 10 A
